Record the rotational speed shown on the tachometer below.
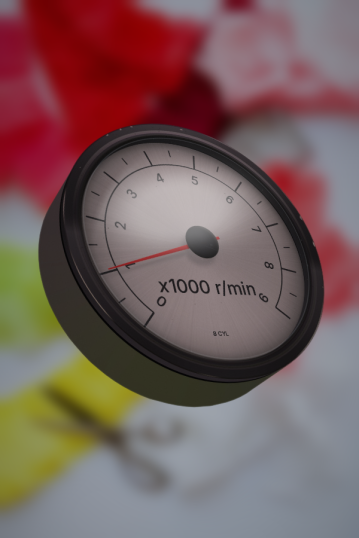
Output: 1000 rpm
